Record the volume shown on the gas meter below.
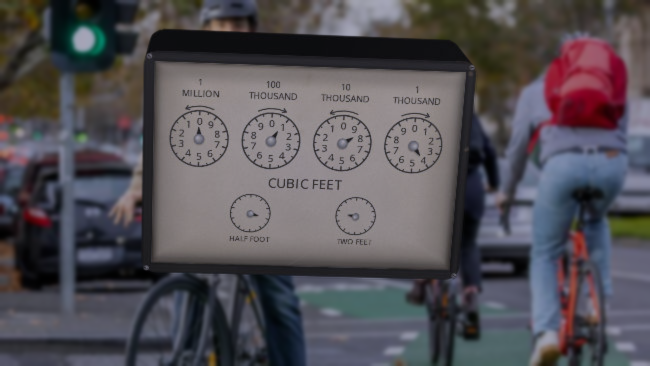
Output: 8400 ft³
